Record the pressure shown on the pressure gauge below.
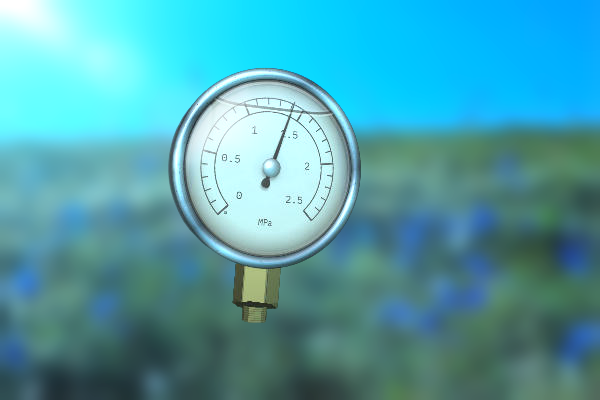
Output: 1.4 MPa
